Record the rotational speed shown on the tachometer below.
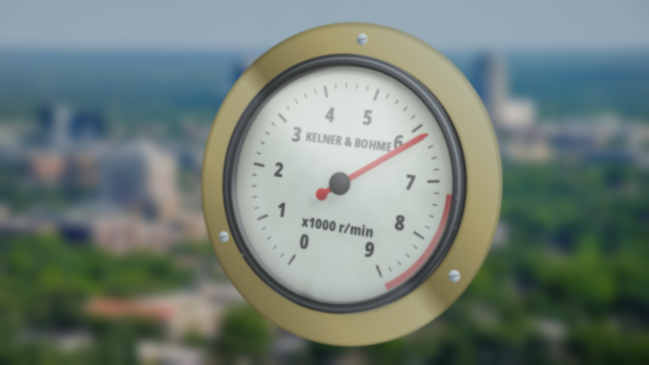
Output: 6200 rpm
